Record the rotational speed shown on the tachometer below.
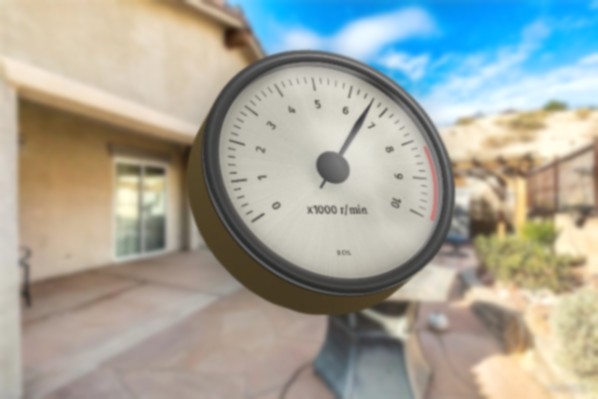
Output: 6600 rpm
